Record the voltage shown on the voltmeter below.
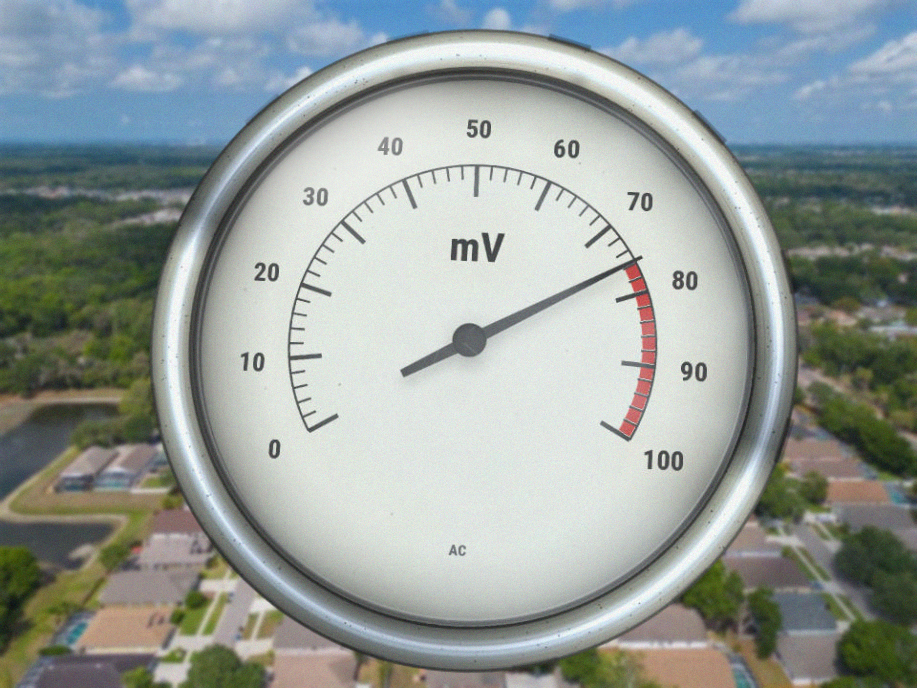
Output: 76 mV
